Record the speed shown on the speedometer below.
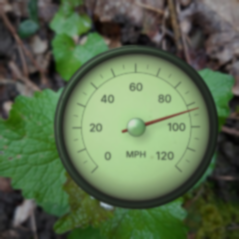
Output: 92.5 mph
